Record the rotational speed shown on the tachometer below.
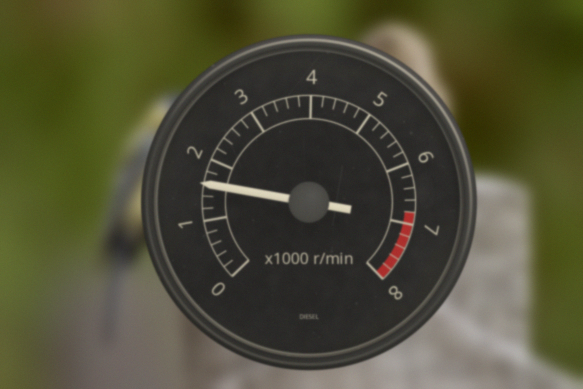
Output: 1600 rpm
